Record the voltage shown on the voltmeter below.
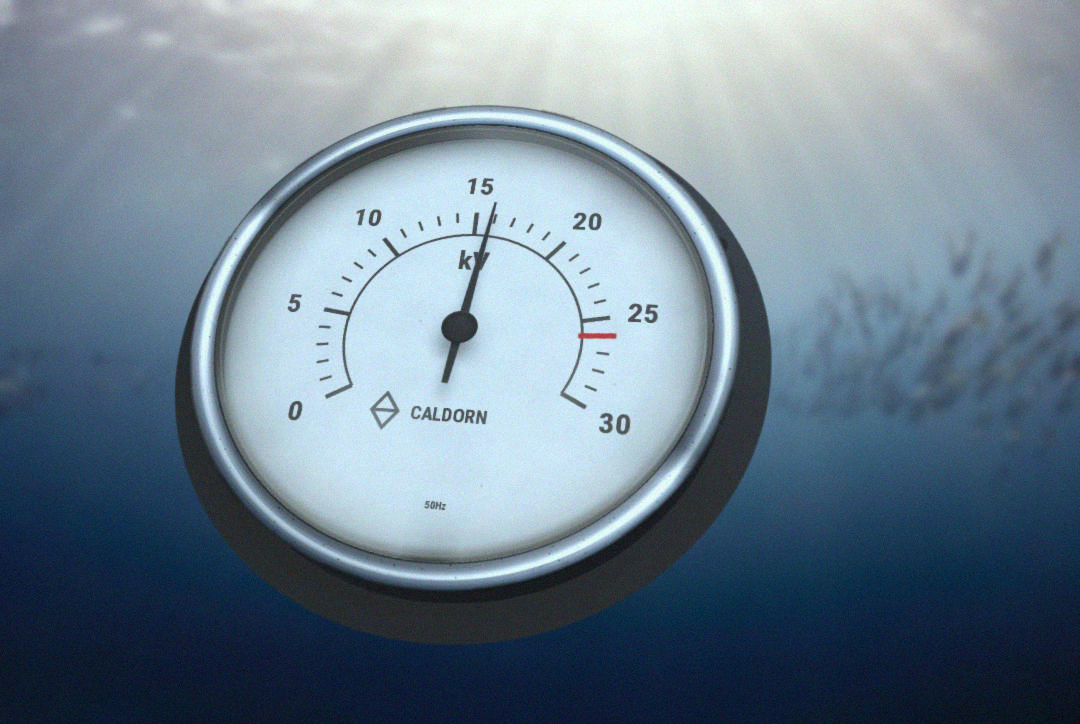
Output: 16 kV
